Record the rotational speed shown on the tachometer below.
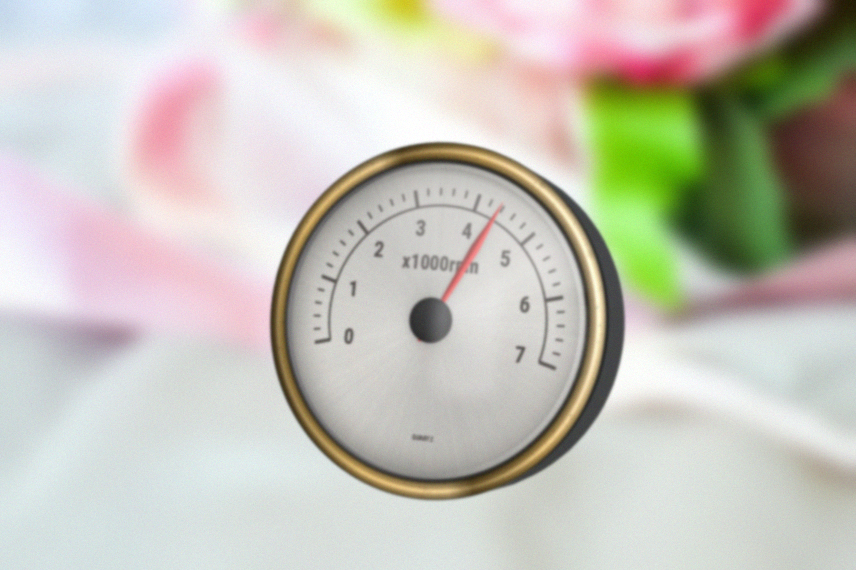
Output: 4400 rpm
